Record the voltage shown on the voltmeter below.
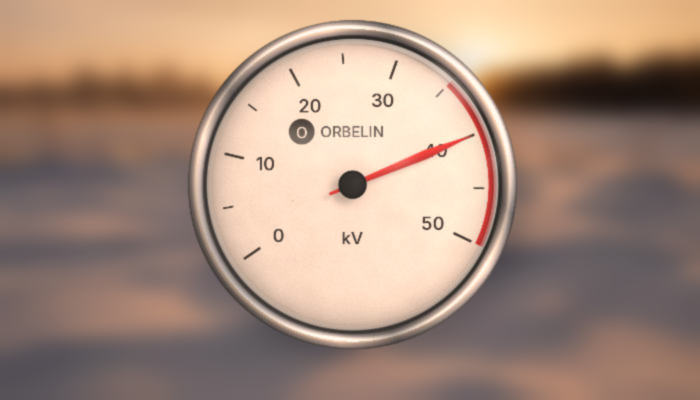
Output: 40 kV
